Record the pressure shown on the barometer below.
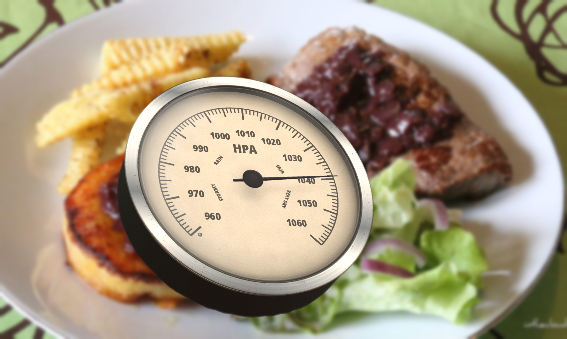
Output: 1040 hPa
